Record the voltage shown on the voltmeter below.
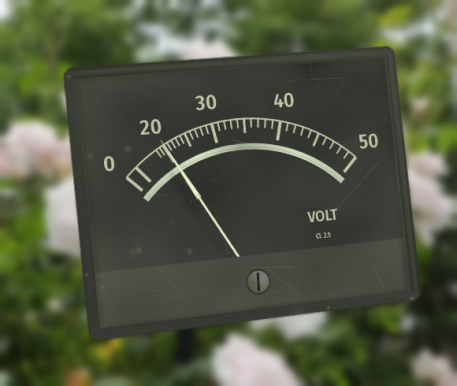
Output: 20 V
